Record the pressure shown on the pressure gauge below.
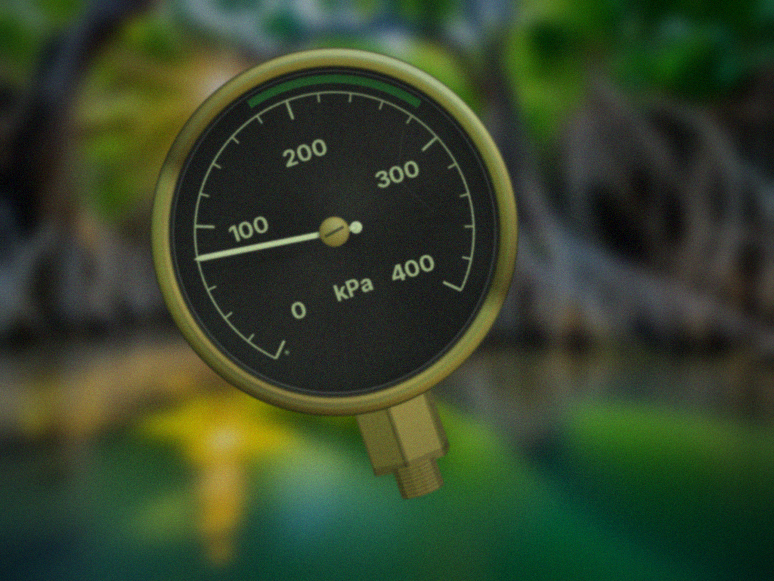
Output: 80 kPa
